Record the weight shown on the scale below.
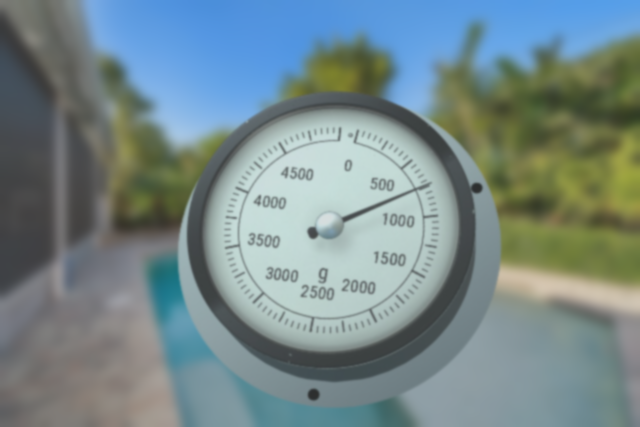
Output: 750 g
